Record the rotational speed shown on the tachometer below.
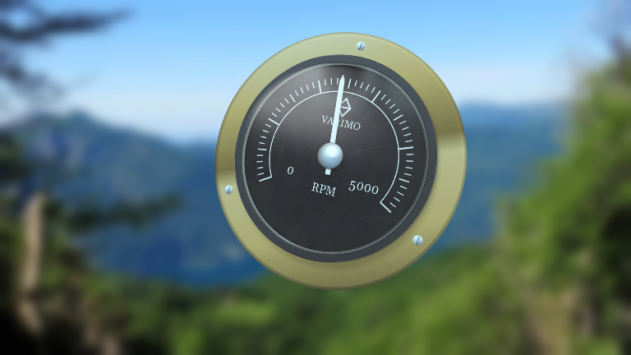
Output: 2400 rpm
